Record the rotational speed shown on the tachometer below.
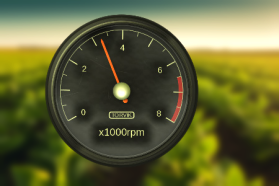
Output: 3250 rpm
